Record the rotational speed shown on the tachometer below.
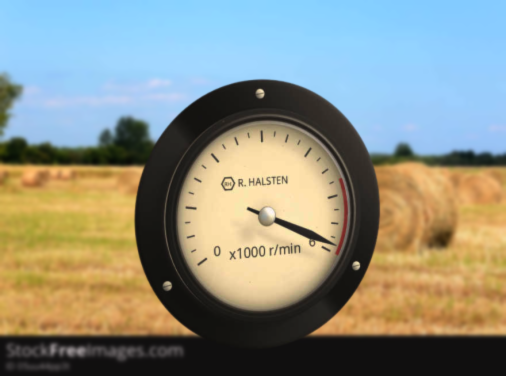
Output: 5875 rpm
